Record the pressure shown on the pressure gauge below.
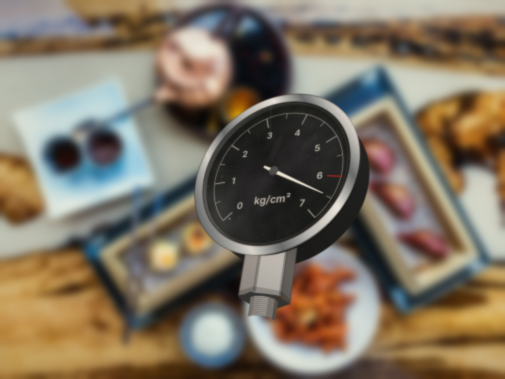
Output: 6.5 kg/cm²
